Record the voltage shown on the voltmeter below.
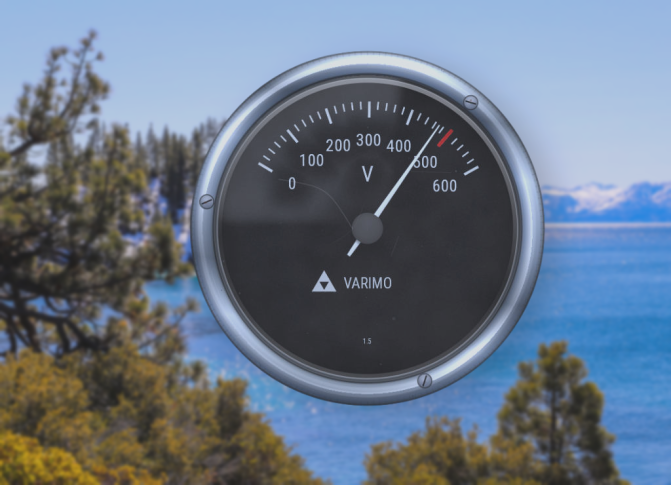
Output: 470 V
